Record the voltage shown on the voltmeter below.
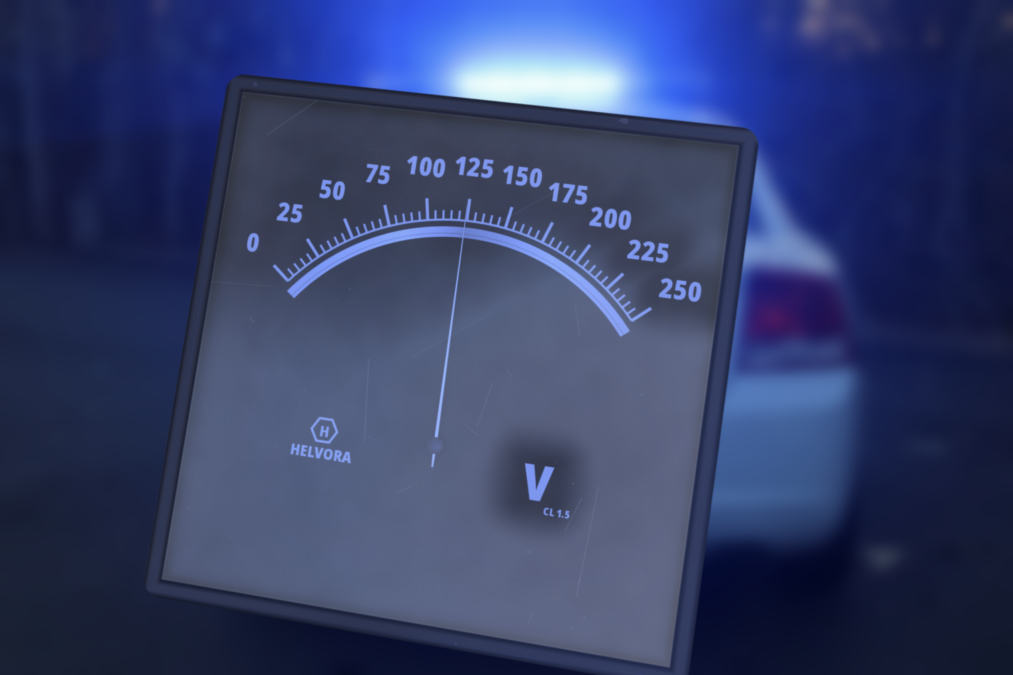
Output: 125 V
